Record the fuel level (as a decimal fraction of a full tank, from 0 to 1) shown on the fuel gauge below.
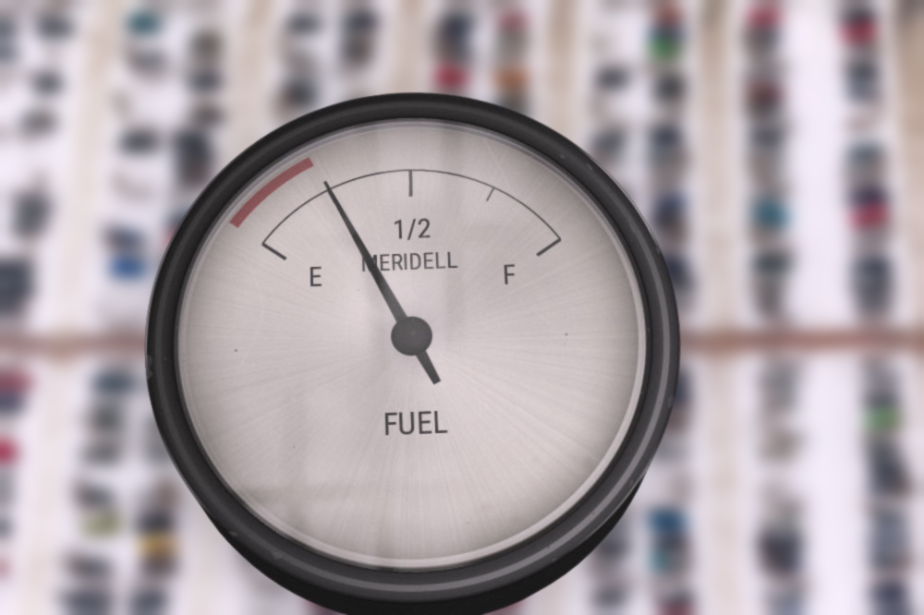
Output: 0.25
